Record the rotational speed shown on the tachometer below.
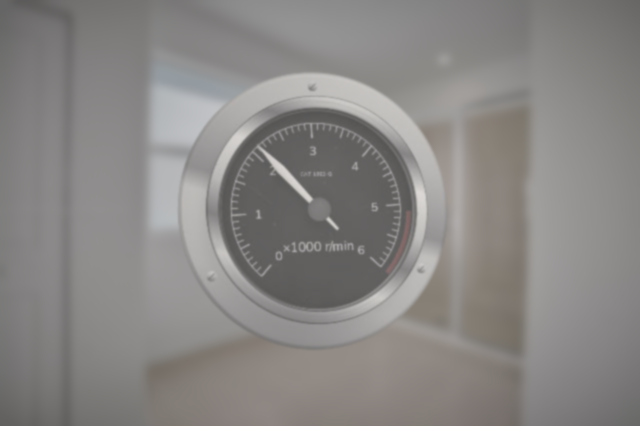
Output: 2100 rpm
